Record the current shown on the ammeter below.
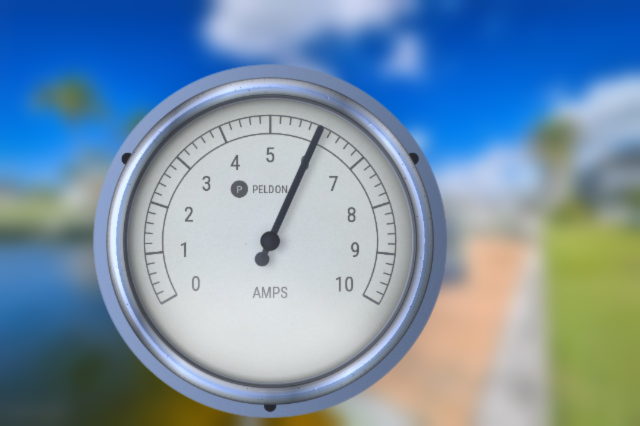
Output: 6 A
